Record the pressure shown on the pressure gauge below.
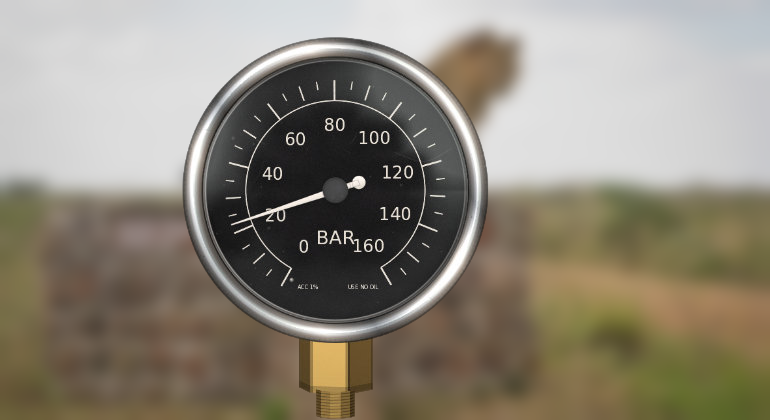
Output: 22.5 bar
